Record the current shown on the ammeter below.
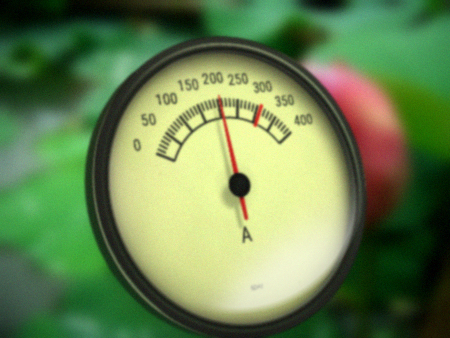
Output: 200 A
